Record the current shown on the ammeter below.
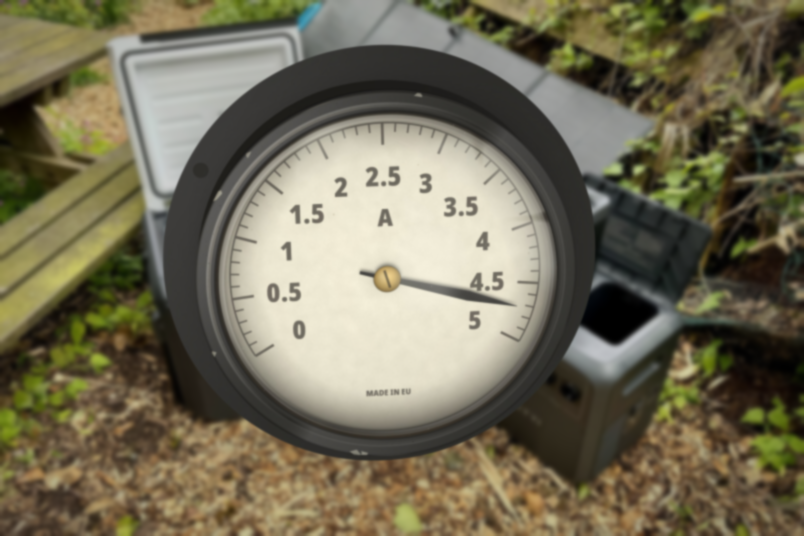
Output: 4.7 A
